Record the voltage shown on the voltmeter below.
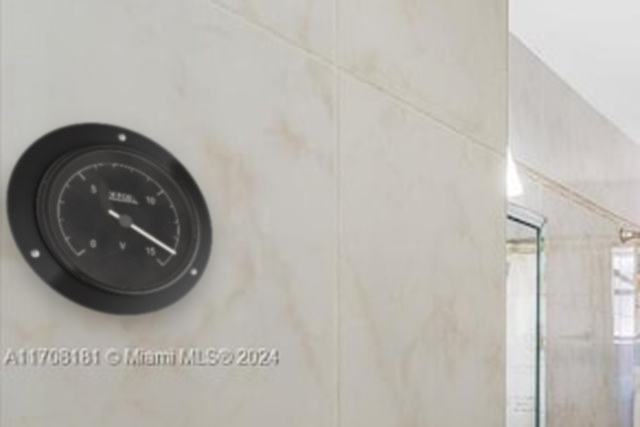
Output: 14 V
